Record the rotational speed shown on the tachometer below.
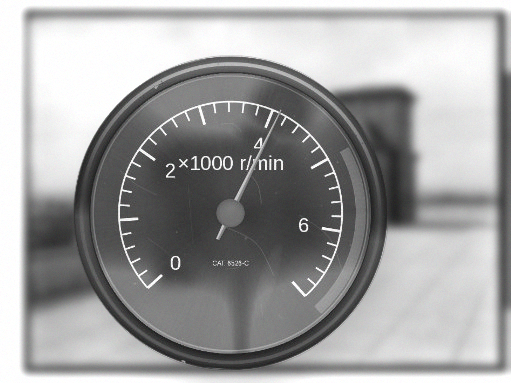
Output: 4100 rpm
